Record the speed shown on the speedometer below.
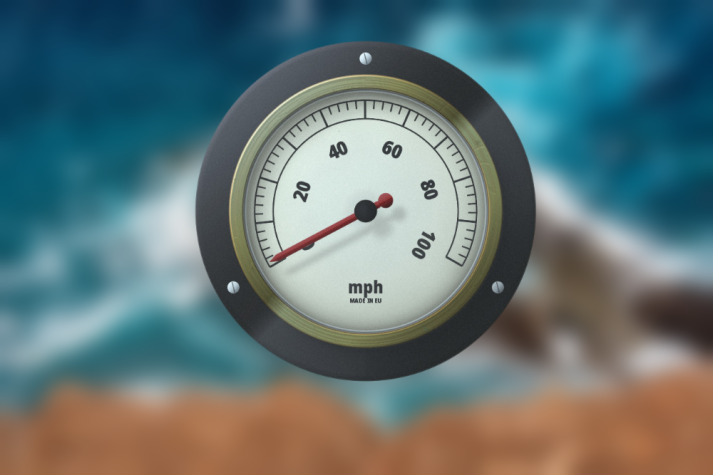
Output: 1 mph
